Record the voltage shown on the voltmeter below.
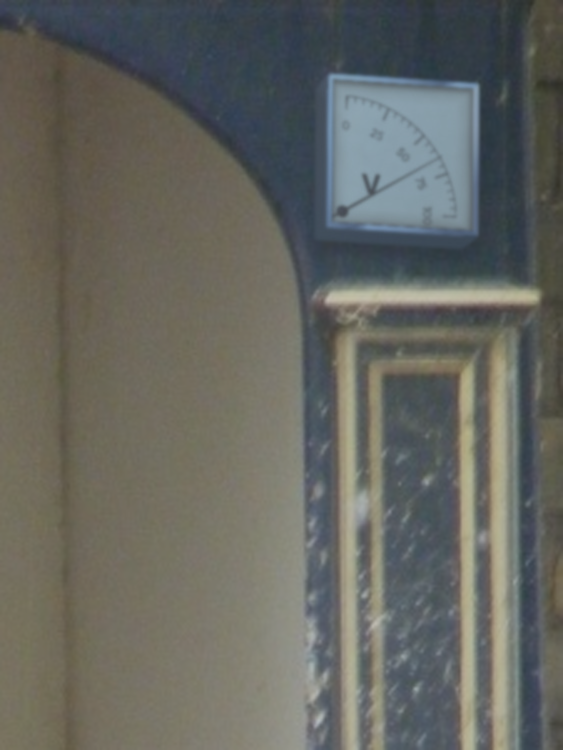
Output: 65 V
